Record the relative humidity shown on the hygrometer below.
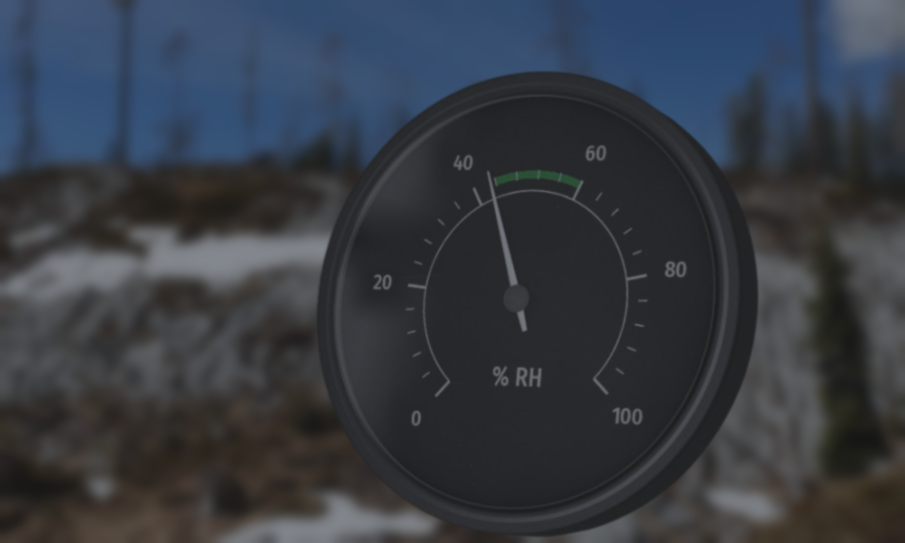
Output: 44 %
